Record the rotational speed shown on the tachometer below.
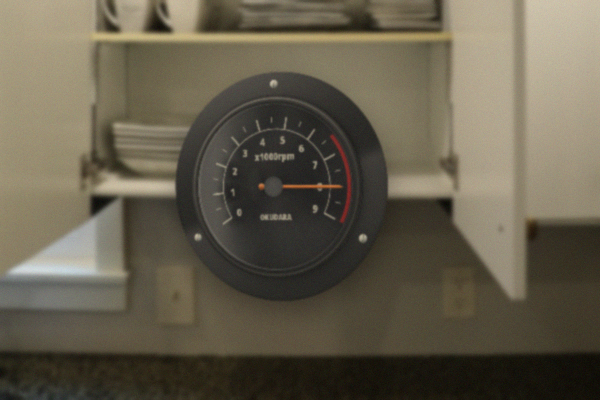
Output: 8000 rpm
